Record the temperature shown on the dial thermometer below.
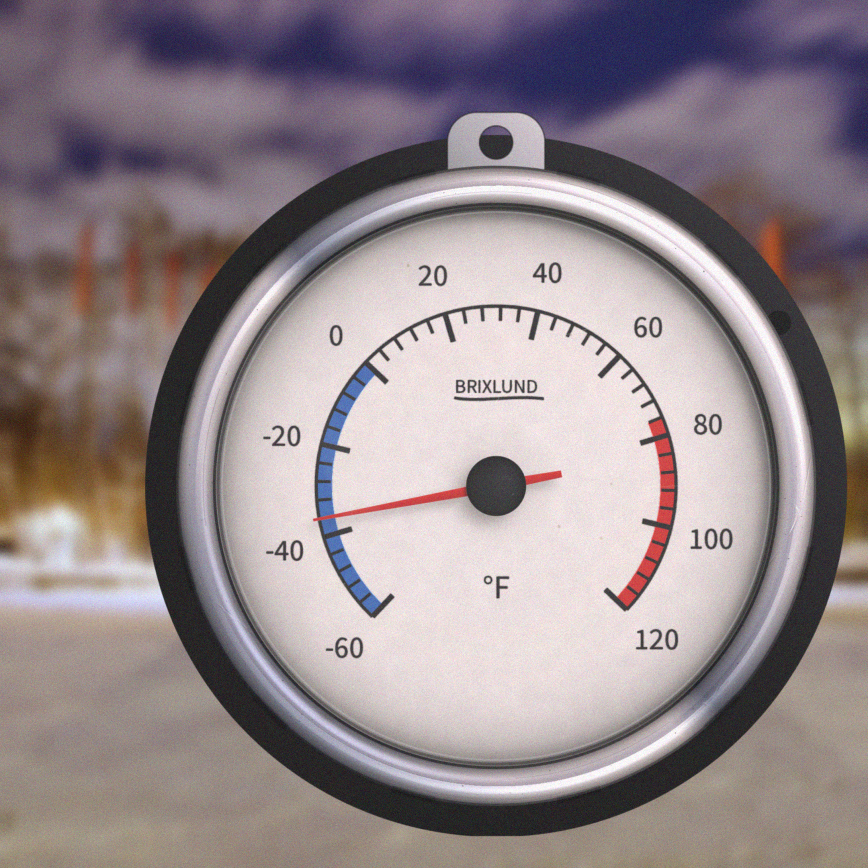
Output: -36 °F
